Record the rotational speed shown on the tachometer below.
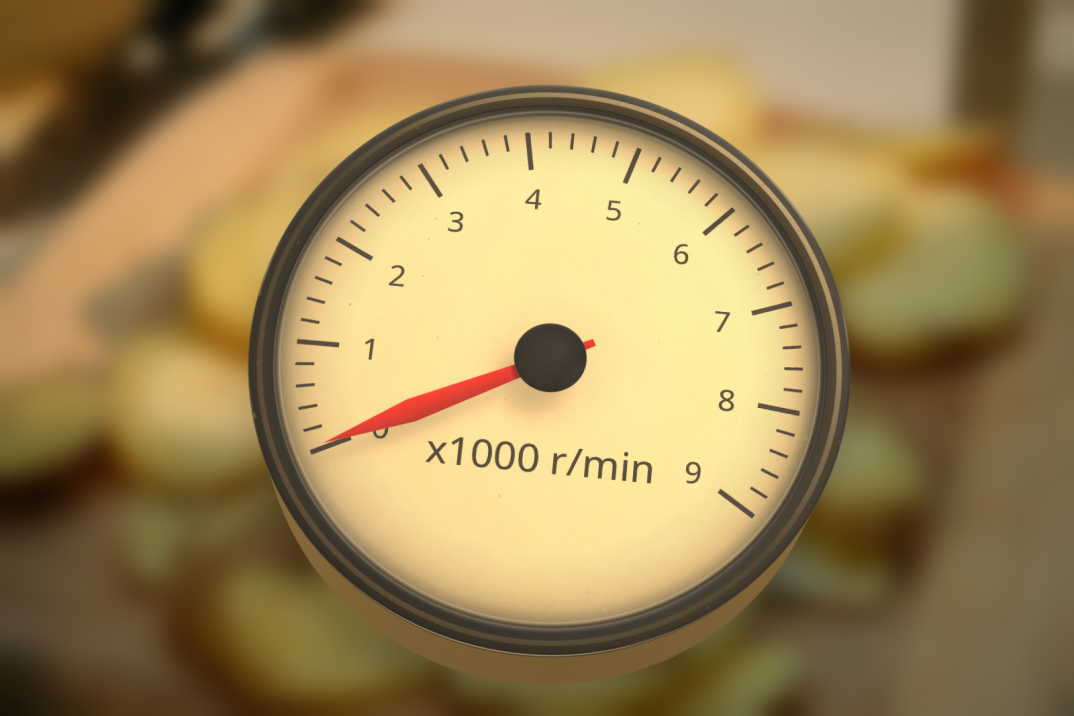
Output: 0 rpm
